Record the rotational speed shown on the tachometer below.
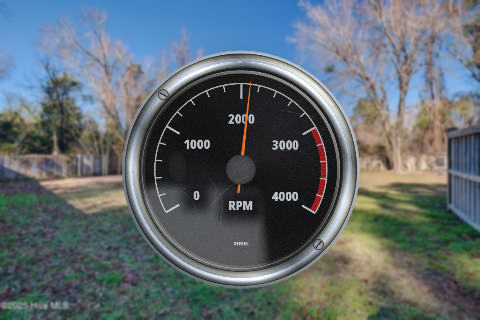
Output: 2100 rpm
